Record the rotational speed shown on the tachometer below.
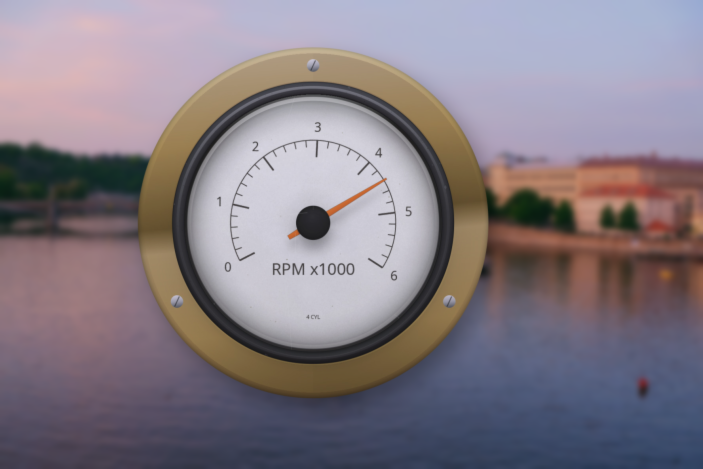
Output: 4400 rpm
